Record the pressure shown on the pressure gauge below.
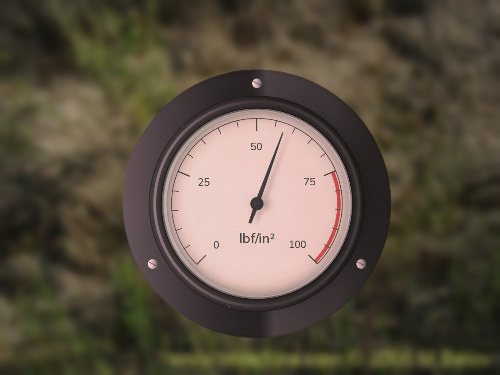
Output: 57.5 psi
